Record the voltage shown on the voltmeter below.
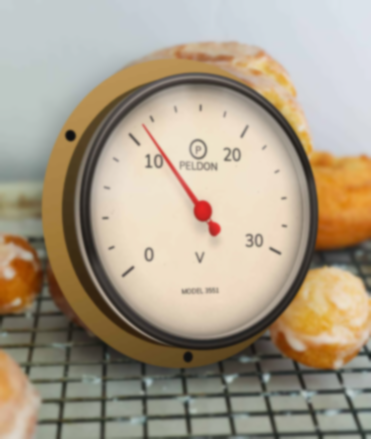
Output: 11 V
